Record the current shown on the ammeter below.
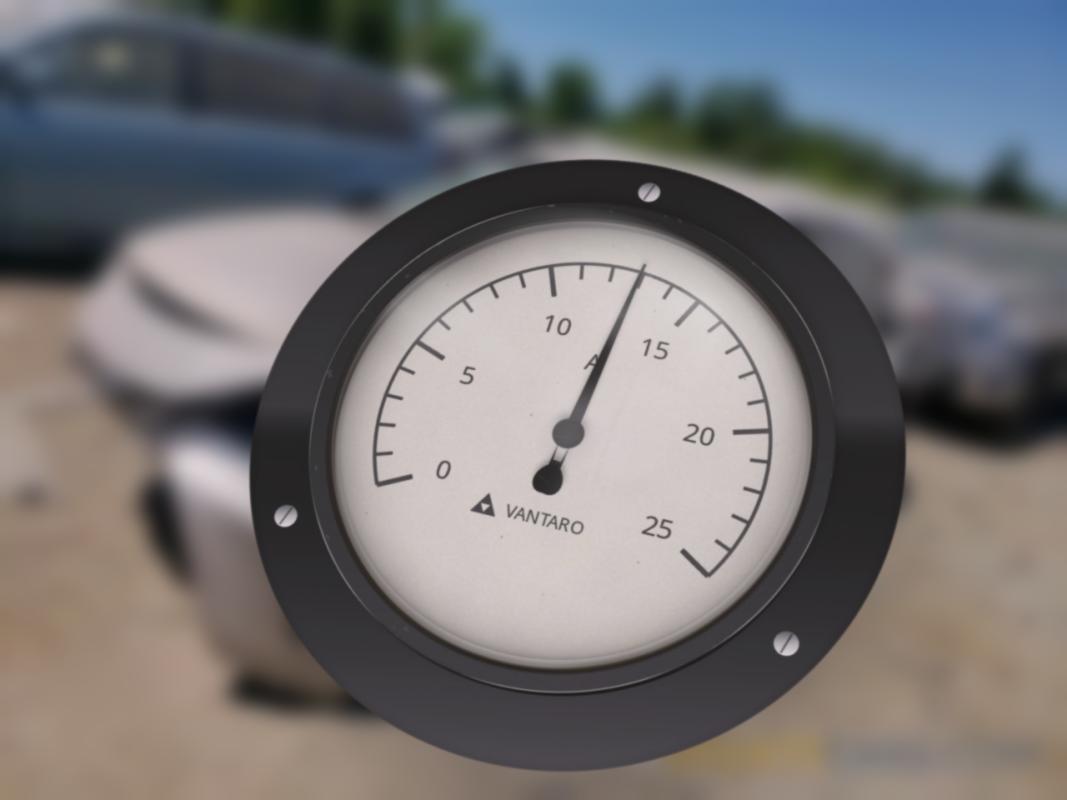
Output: 13 A
